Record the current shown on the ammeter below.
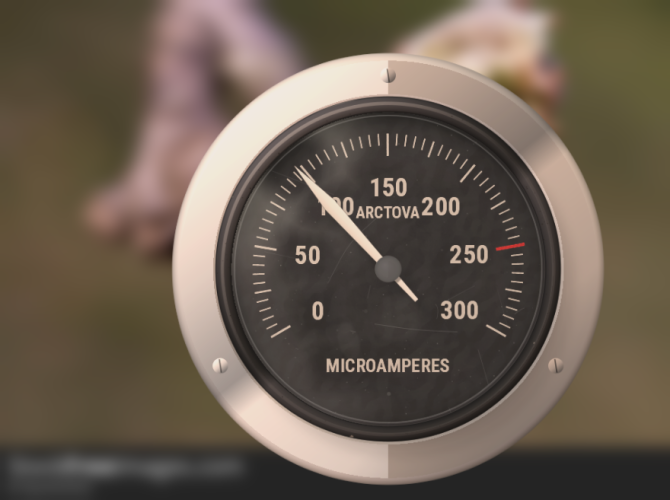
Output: 97.5 µA
